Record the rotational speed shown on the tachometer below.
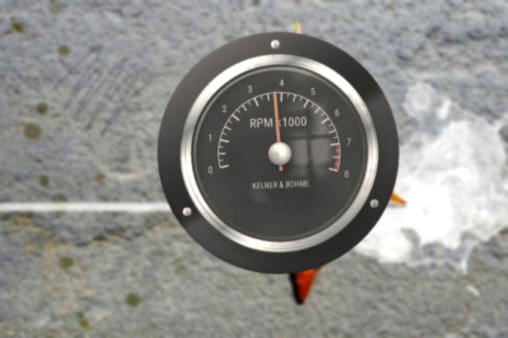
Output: 3750 rpm
